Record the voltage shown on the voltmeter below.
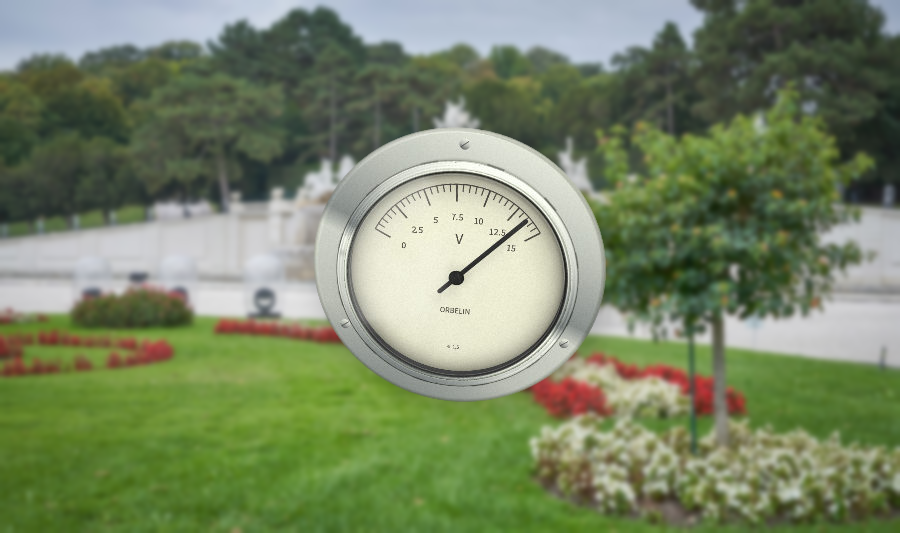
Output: 13.5 V
